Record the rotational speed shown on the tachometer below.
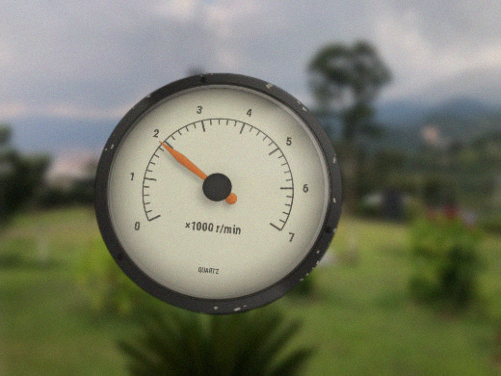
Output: 1900 rpm
